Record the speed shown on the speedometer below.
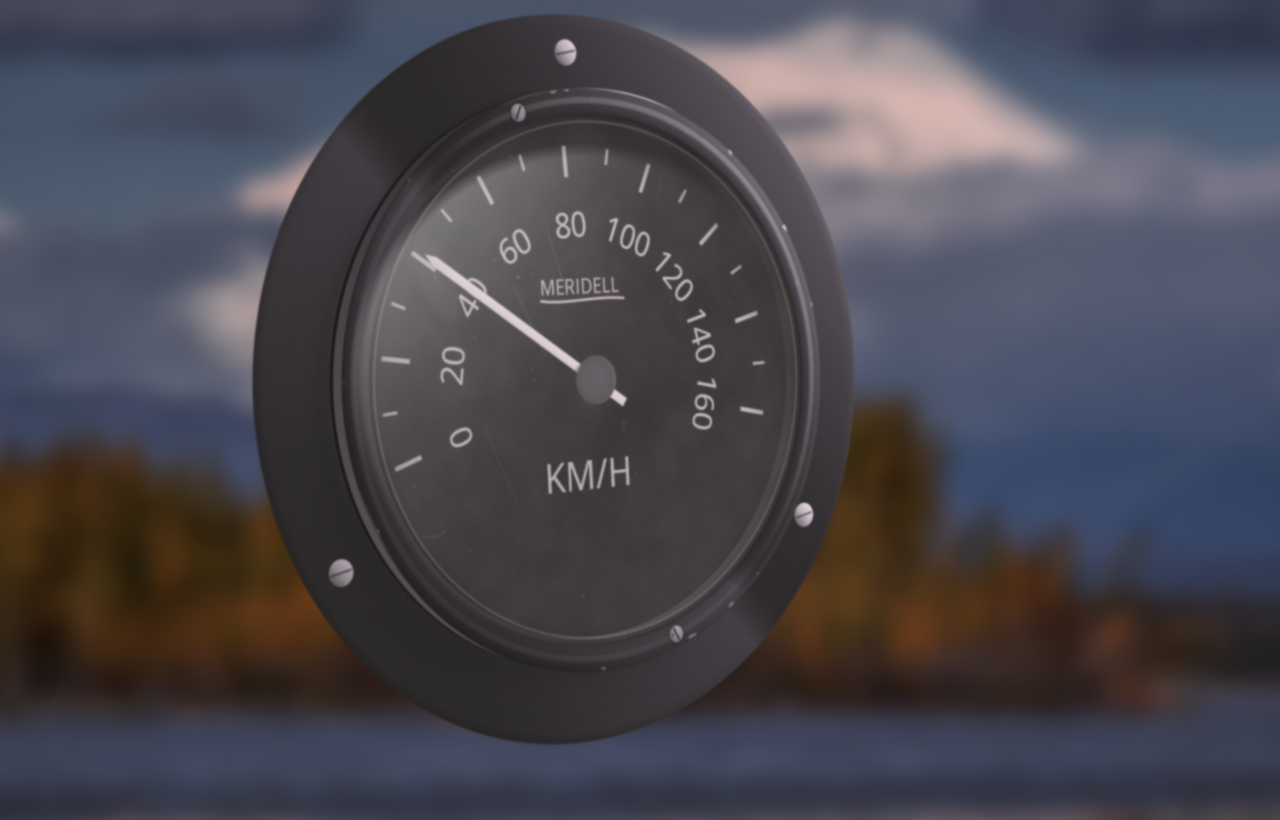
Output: 40 km/h
